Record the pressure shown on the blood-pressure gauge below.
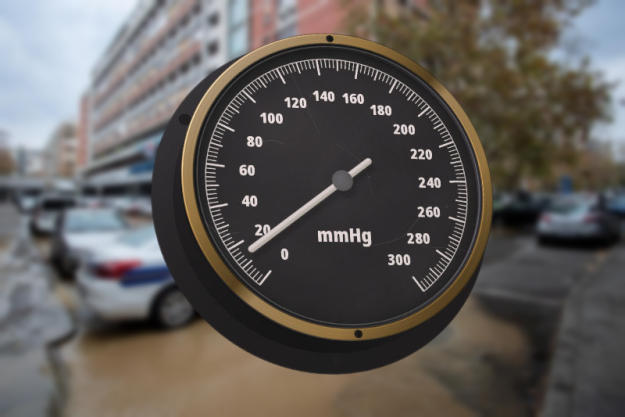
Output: 14 mmHg
